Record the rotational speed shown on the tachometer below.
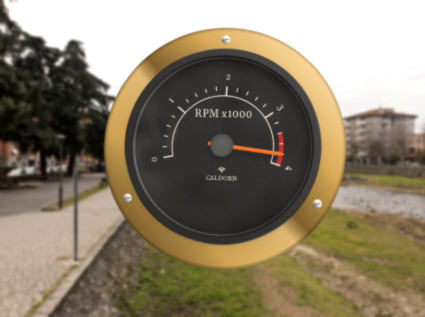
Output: 3800 rpm
